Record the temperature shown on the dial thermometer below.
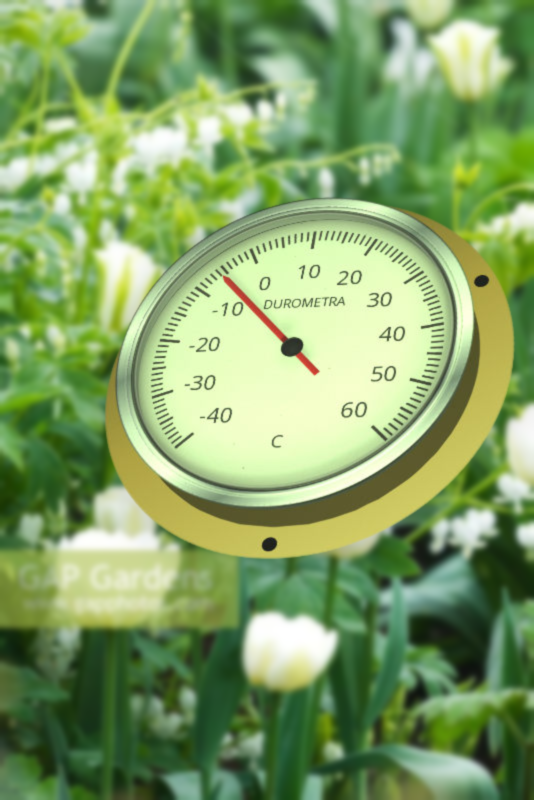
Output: -6 °C
